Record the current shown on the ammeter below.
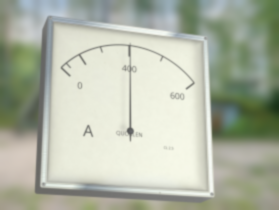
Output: 400 A
